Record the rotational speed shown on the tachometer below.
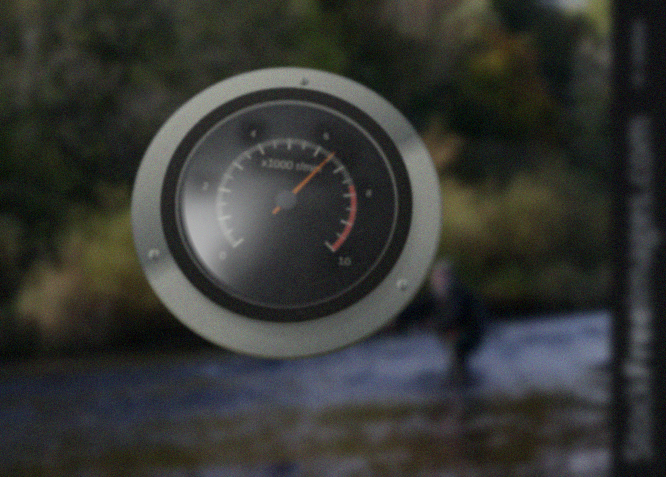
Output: 6500 rpm
